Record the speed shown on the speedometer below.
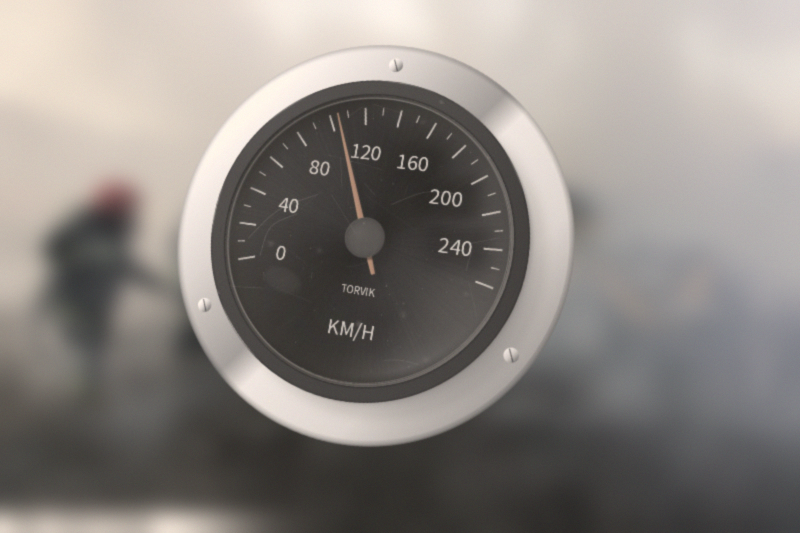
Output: 105 km/h
